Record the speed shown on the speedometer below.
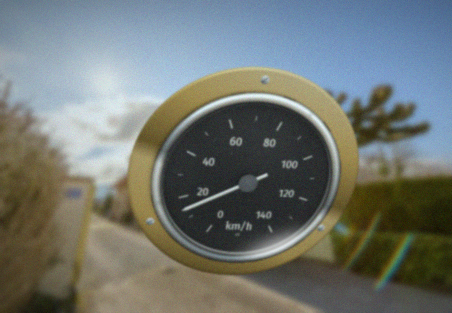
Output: 15 km/h
